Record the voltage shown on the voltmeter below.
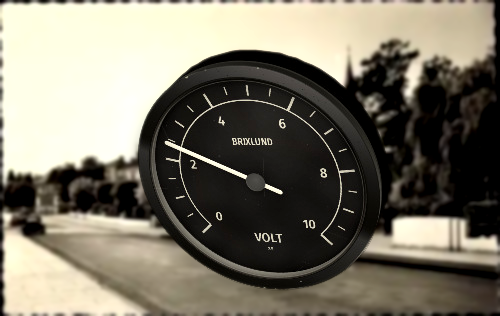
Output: 2.5 V
